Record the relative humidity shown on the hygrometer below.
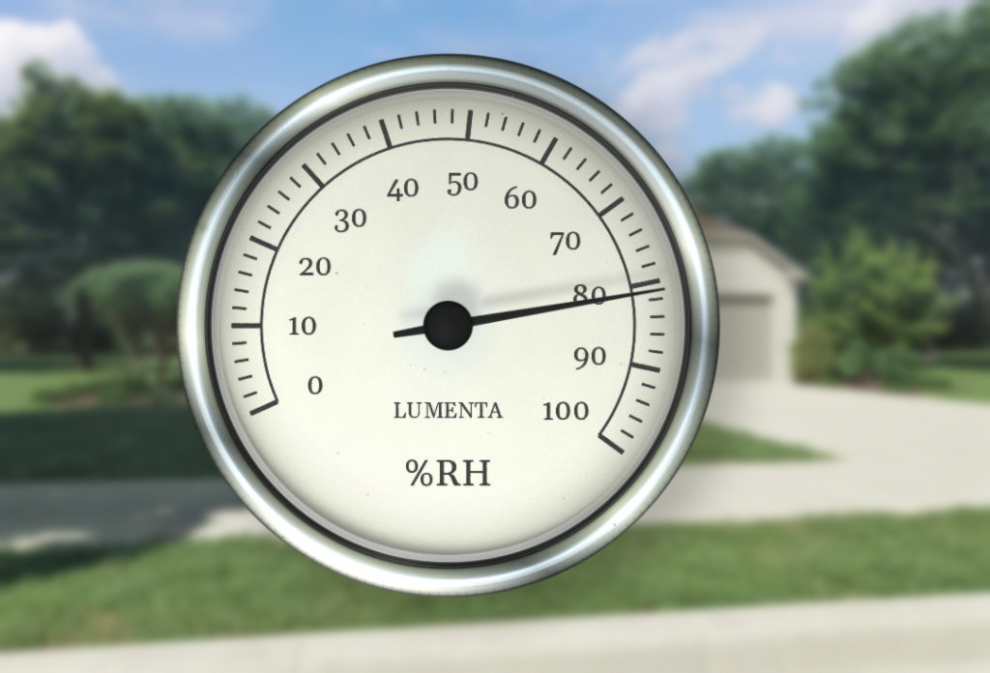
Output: 81 %
